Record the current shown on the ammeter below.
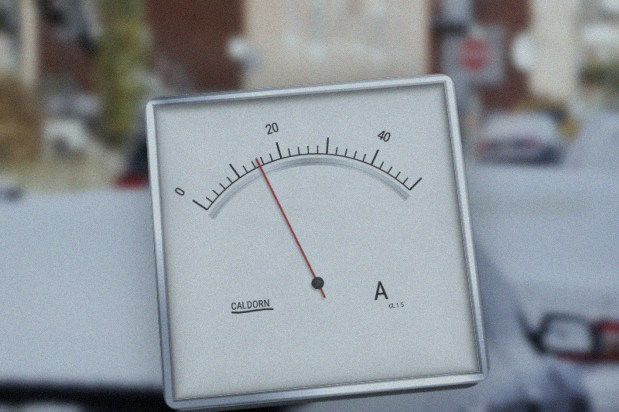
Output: 15 A
